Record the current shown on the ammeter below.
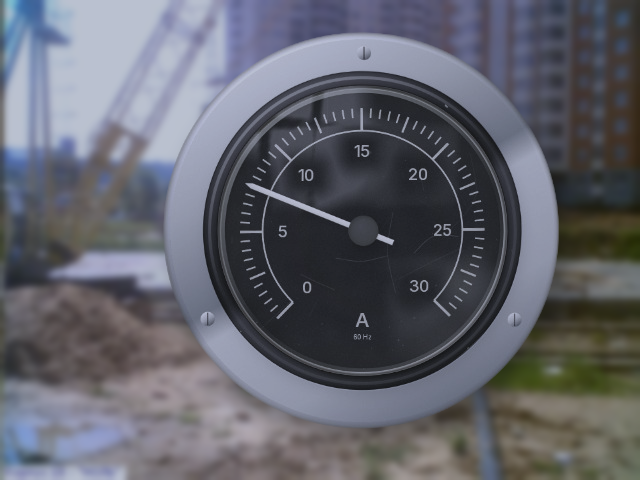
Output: 7.5 A
